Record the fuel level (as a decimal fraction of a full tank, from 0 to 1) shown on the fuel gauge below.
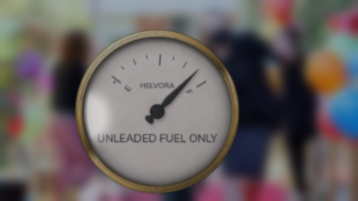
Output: 0.875
